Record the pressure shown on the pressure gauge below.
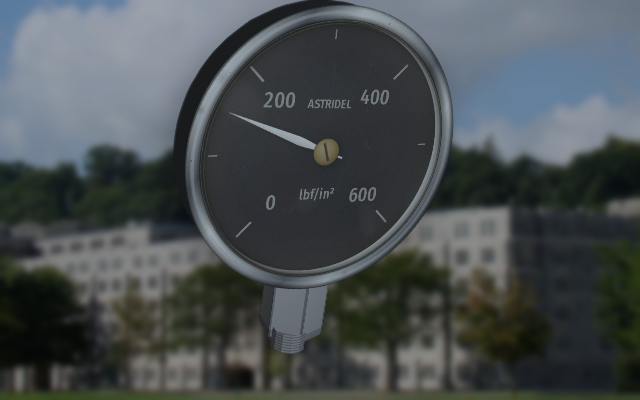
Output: 150 psi
